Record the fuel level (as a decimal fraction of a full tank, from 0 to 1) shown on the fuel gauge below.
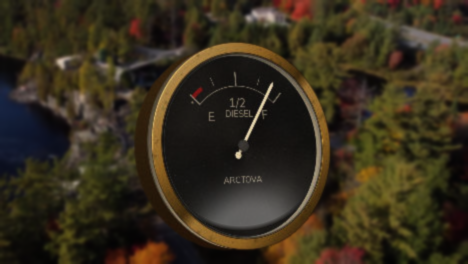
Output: 0.875
